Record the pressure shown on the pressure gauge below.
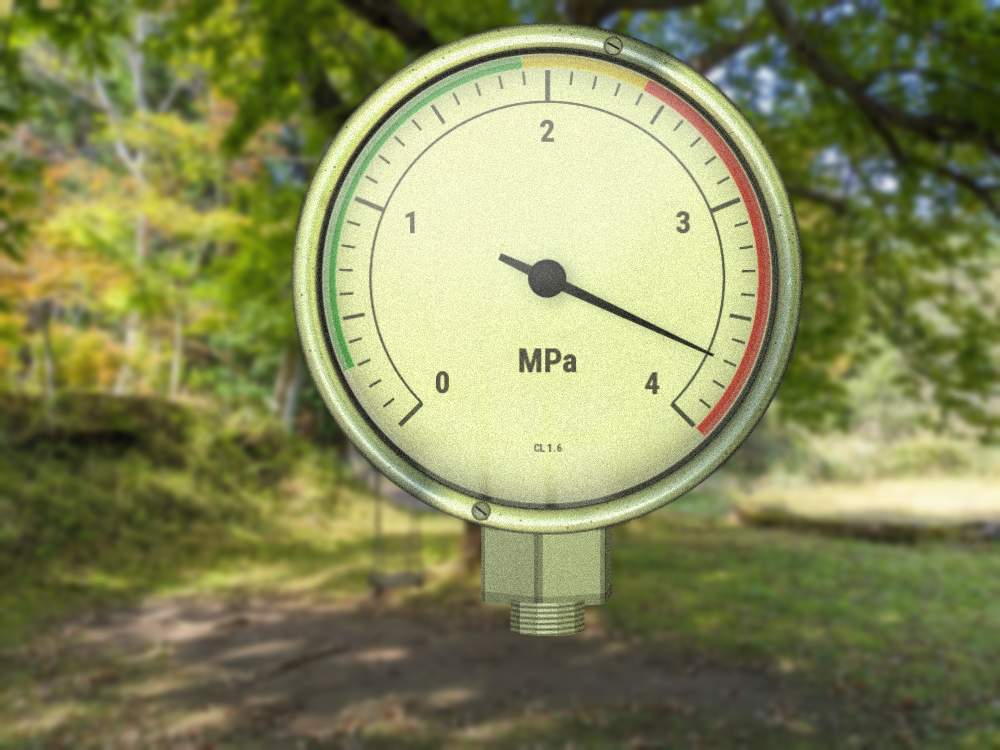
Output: 3.7 MPa
